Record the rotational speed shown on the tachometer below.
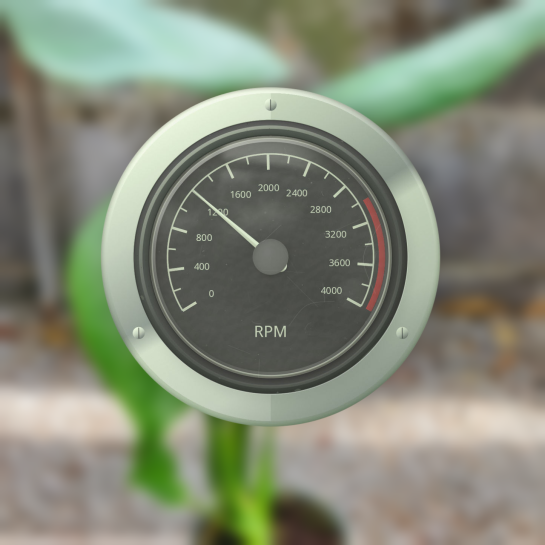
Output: 1200 rpm
